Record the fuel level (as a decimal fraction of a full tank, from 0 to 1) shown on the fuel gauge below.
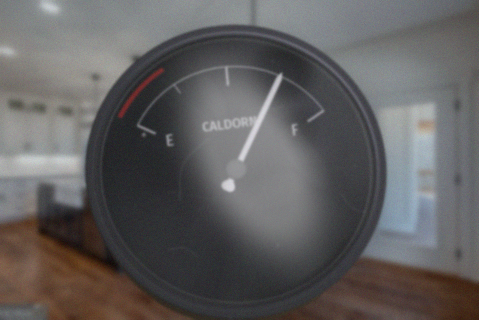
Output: 0.75
